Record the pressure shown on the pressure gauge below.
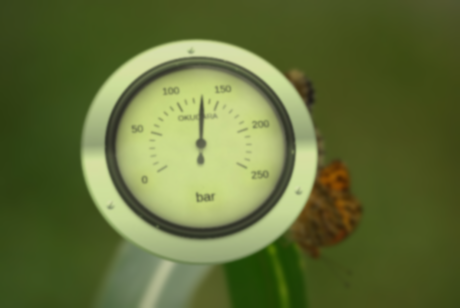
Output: 130 bar
